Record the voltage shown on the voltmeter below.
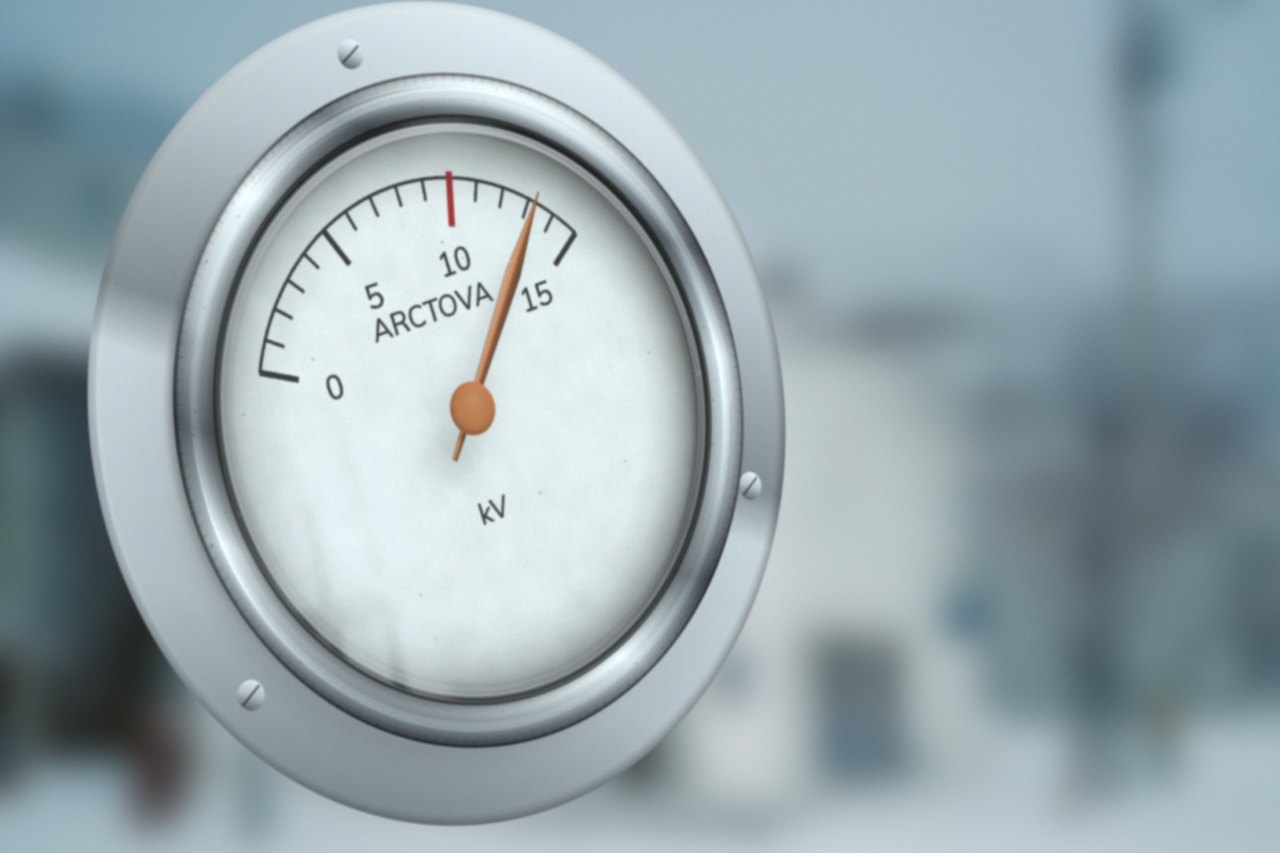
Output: 13 kV
